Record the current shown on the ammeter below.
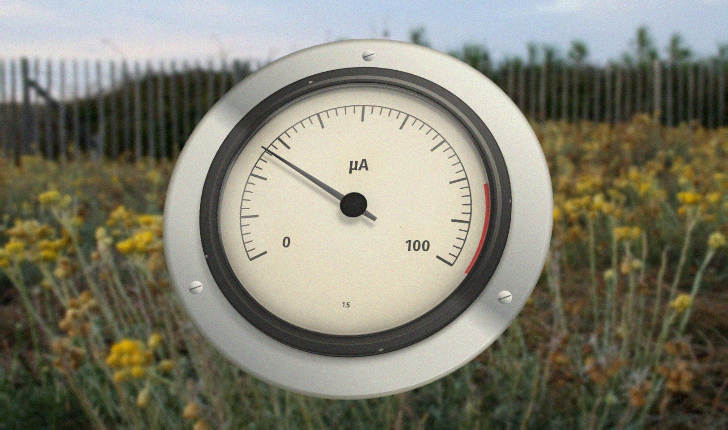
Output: 26 µA
